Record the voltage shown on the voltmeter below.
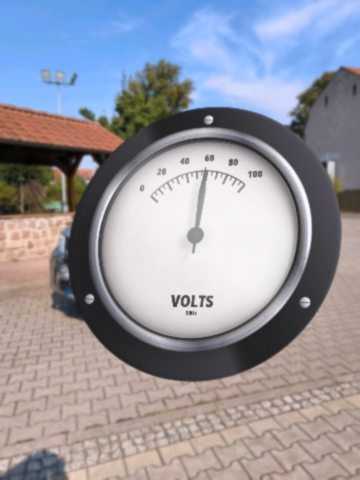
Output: 60 V
